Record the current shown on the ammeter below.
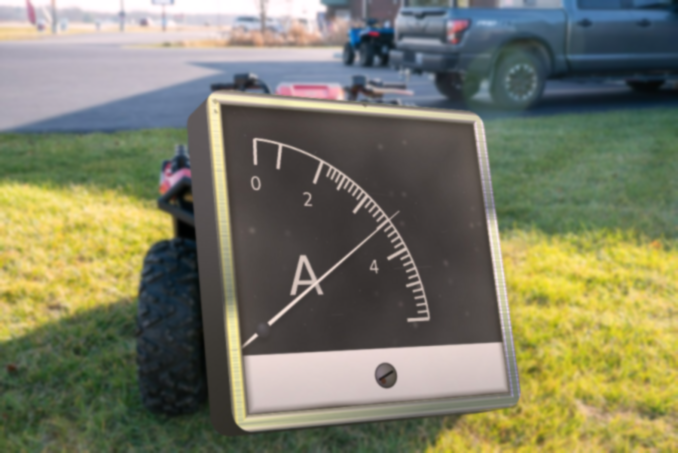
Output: 3.5 A
